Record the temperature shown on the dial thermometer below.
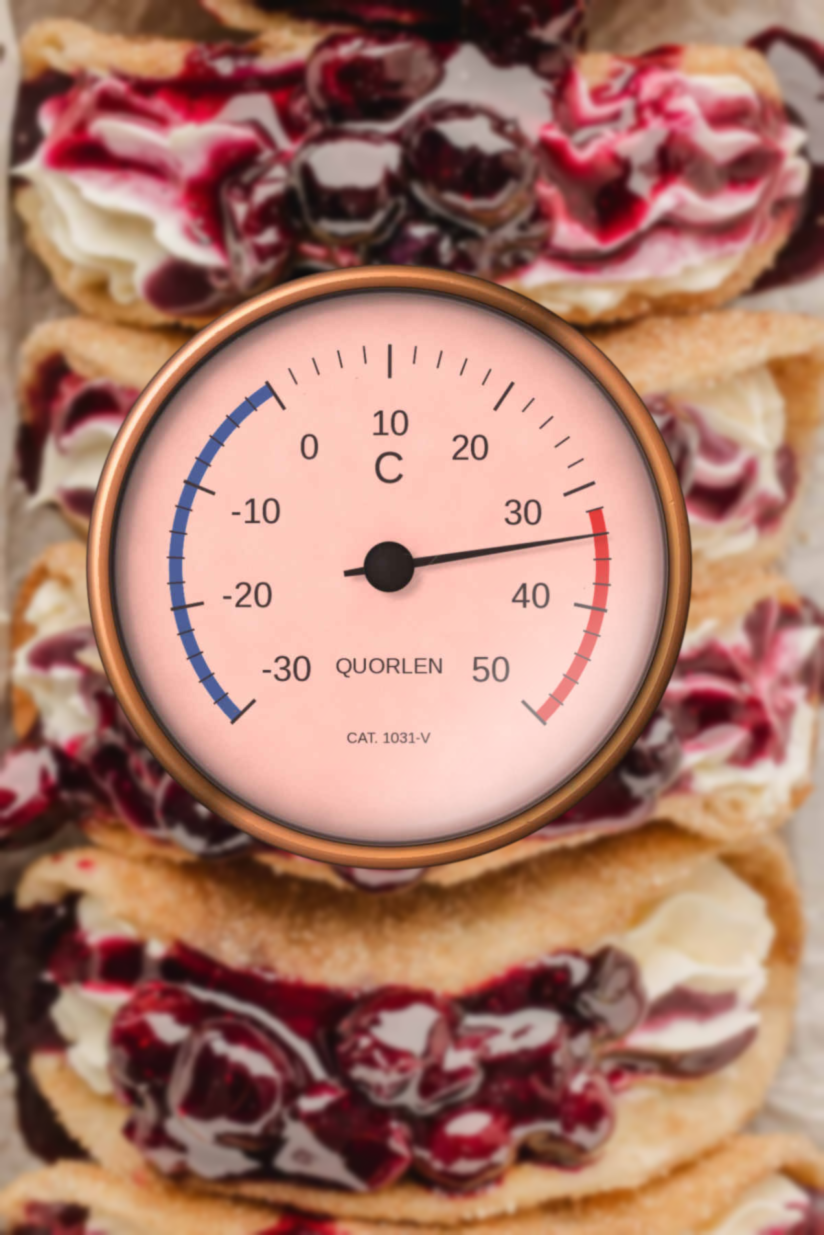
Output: 34 °C
